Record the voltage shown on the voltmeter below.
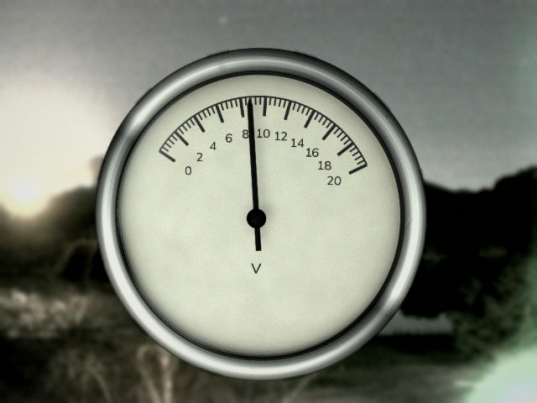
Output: 8.8 V
